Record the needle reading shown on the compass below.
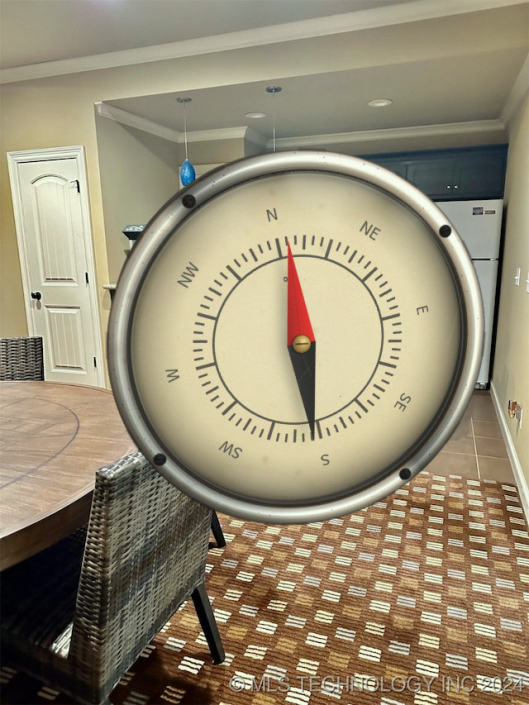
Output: 5 °
